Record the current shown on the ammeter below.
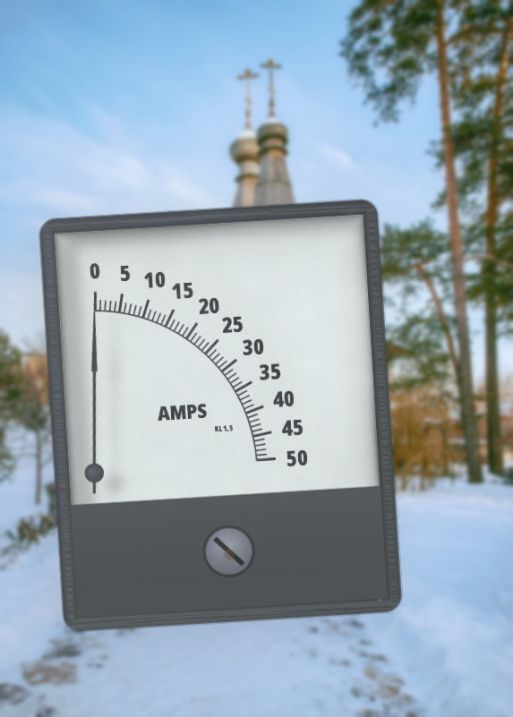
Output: 0 A
